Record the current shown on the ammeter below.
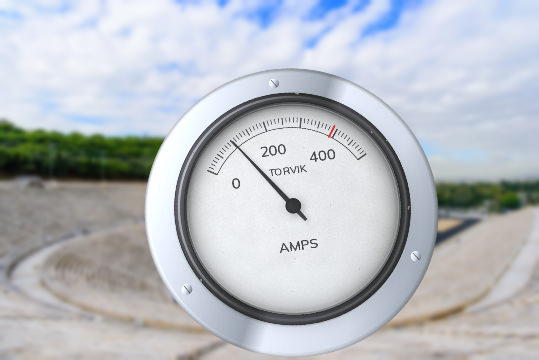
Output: 100 A
